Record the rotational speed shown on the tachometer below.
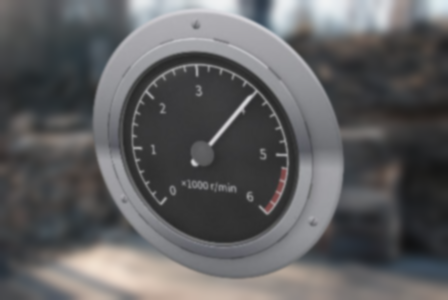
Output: 4000 rpm
